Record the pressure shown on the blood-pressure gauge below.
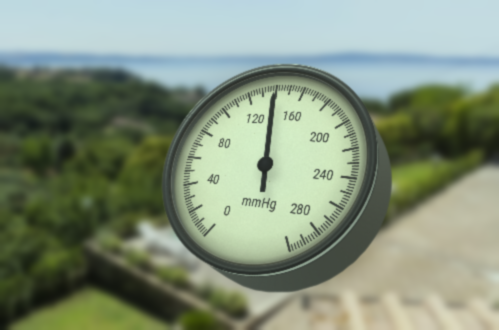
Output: 140 mmHg
